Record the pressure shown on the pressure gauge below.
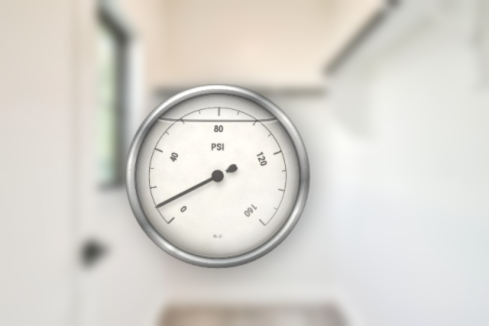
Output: 10 psi
